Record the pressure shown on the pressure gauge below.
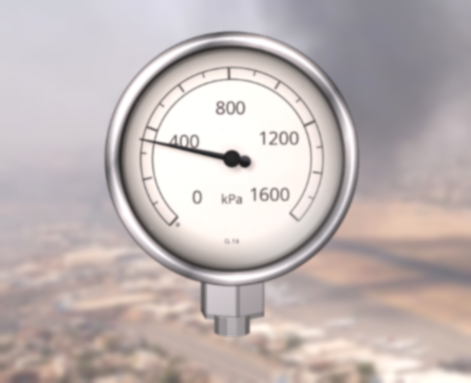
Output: 350 kPa
